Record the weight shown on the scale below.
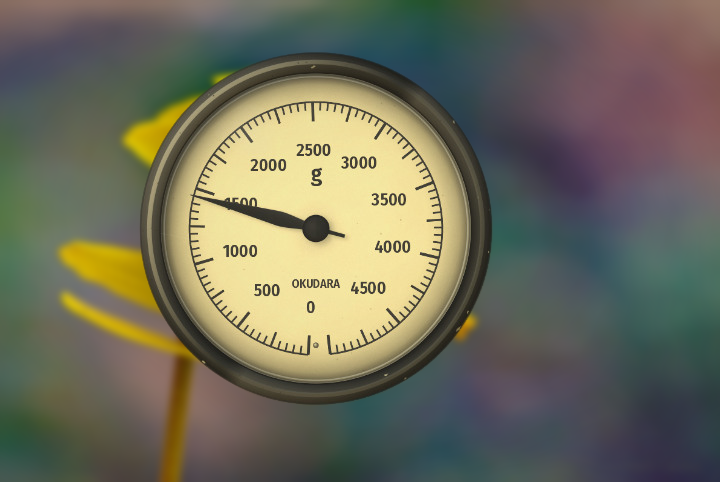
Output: 1450 g
